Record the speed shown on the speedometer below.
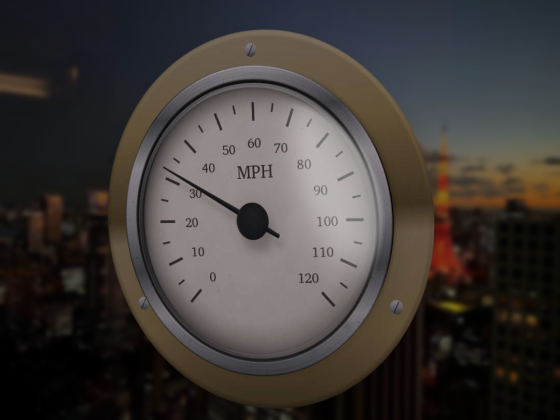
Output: 32.5 mph
